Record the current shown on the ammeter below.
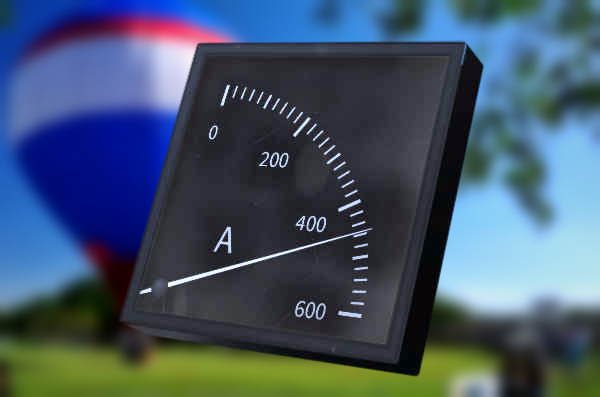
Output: 460 A
